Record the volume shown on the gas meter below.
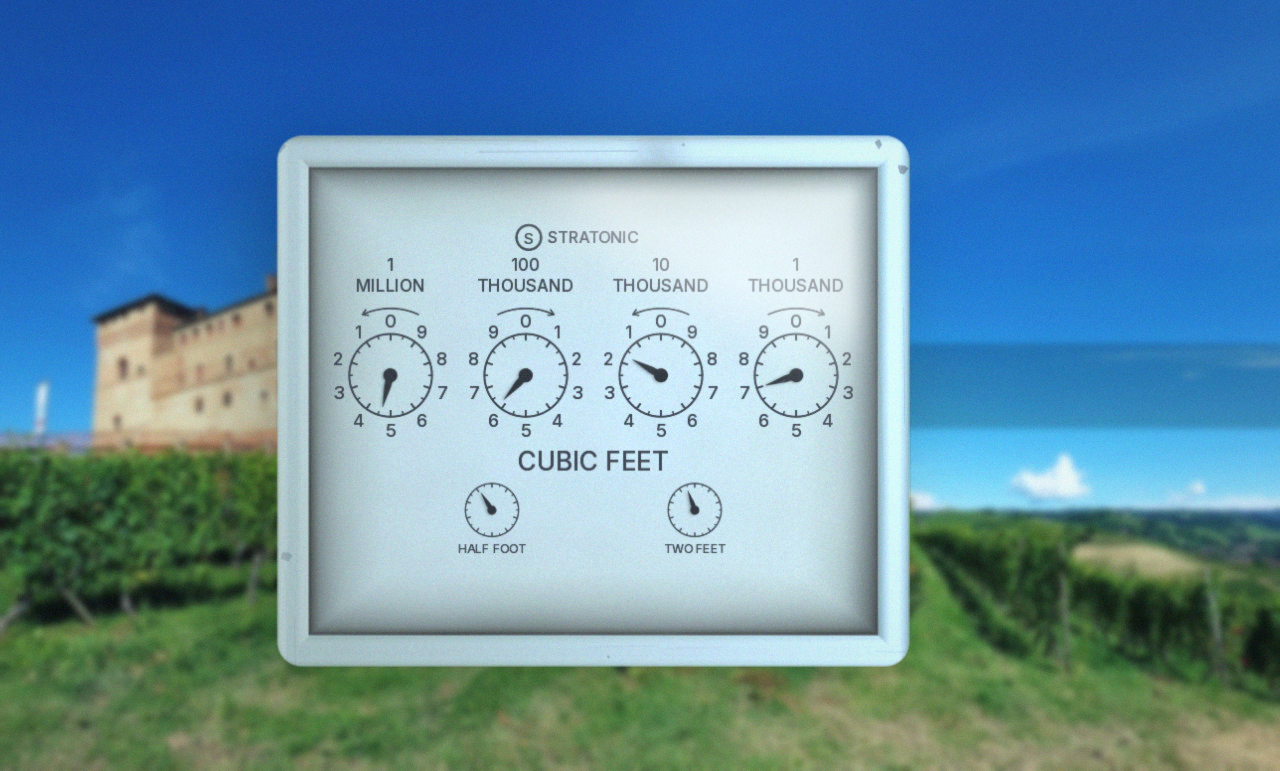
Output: 461700 ft³
